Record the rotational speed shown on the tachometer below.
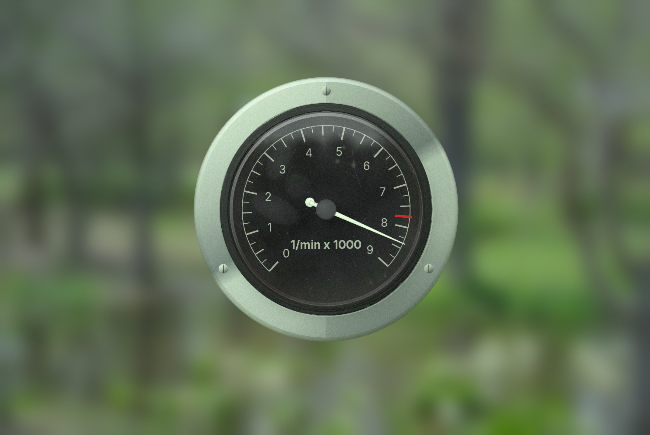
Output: 8375 rpm
